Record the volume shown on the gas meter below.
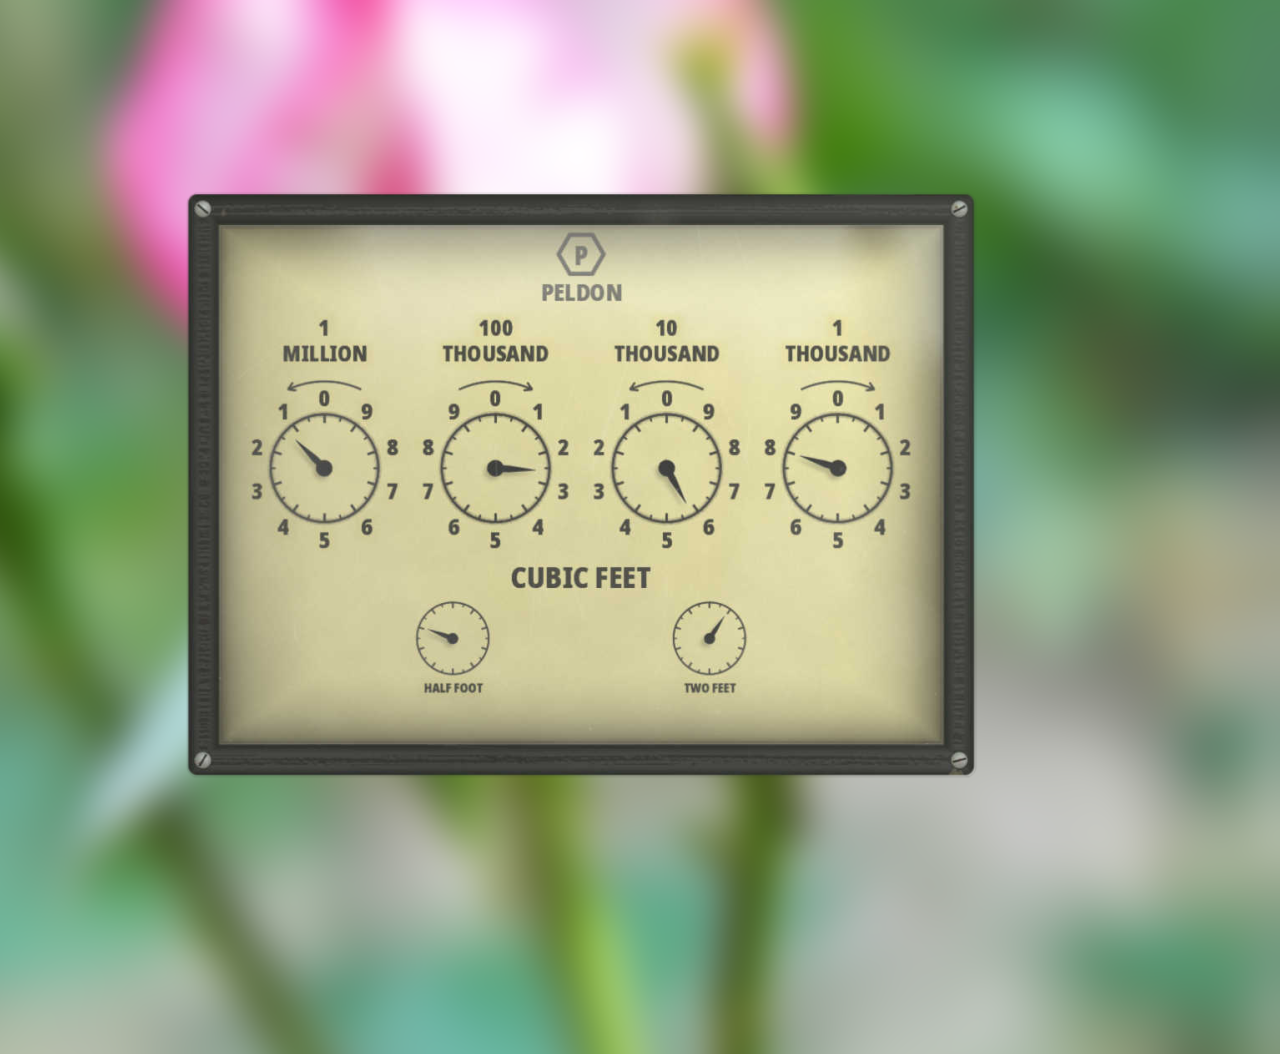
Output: 125800 ft³
